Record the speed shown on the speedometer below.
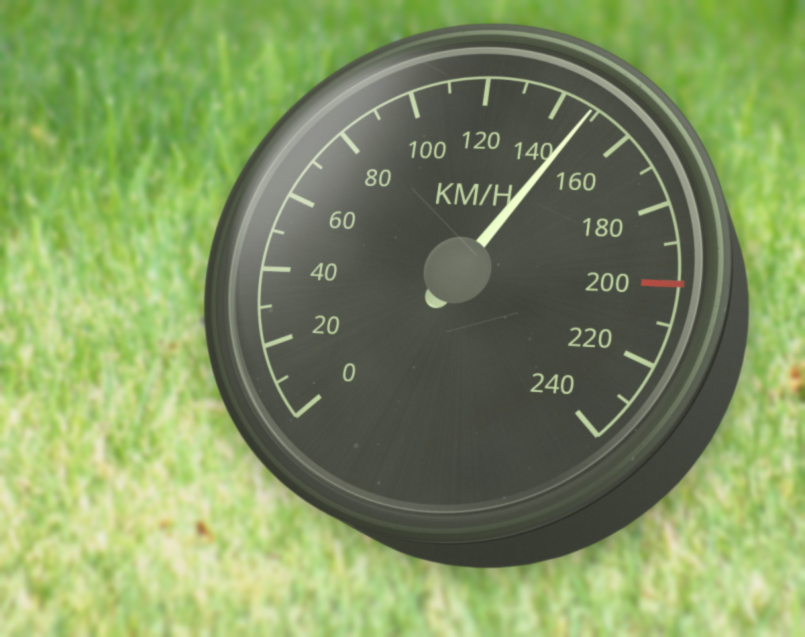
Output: 150 km/h
